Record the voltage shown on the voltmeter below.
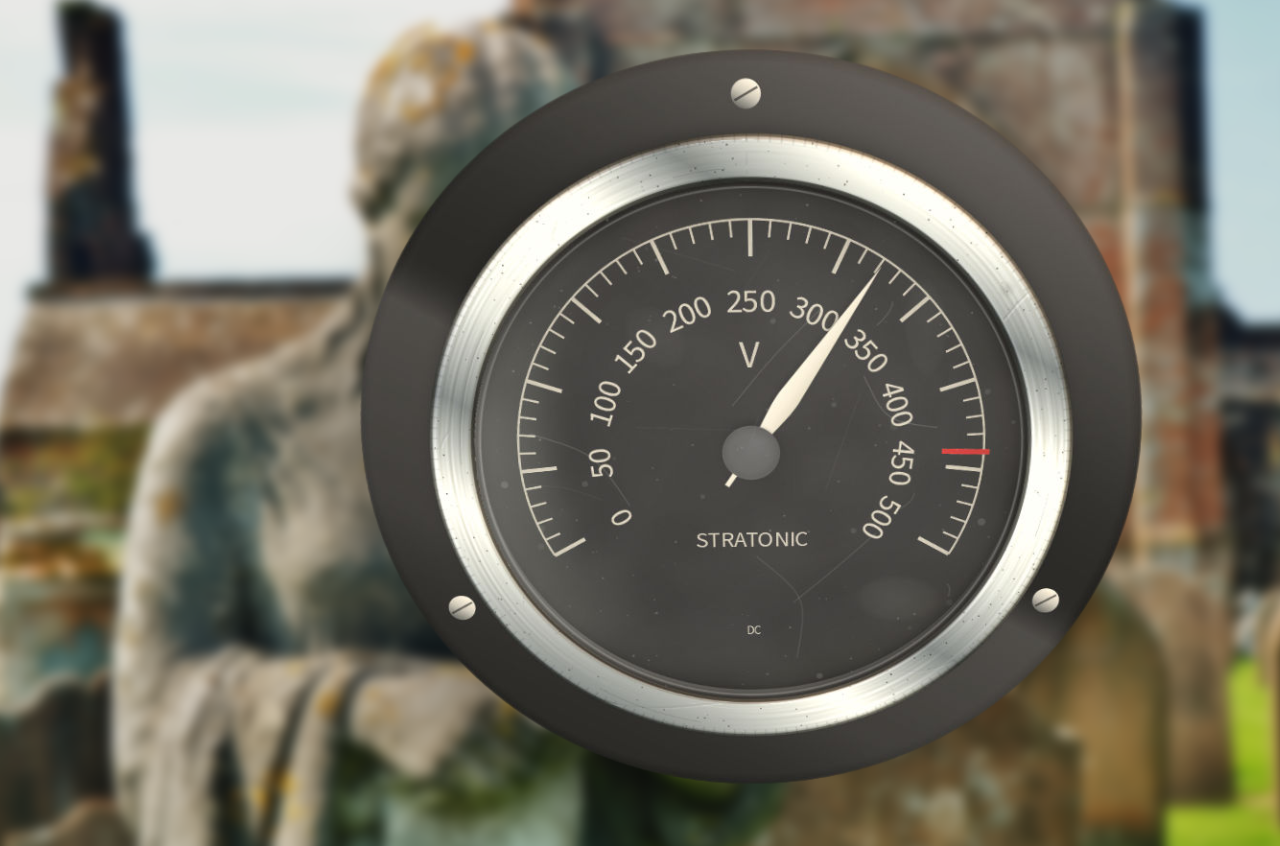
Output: 320 V
